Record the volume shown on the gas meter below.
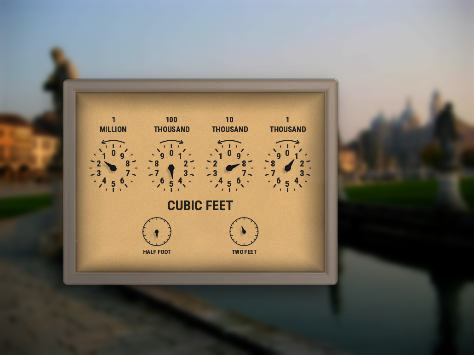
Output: 148100 ft³
